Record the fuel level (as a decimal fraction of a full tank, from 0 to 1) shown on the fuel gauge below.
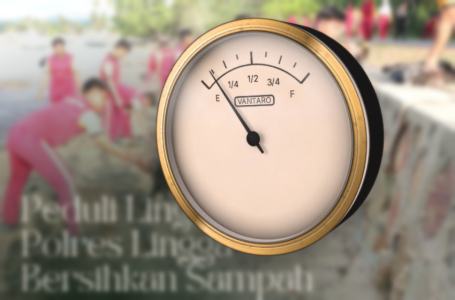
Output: 0.125
